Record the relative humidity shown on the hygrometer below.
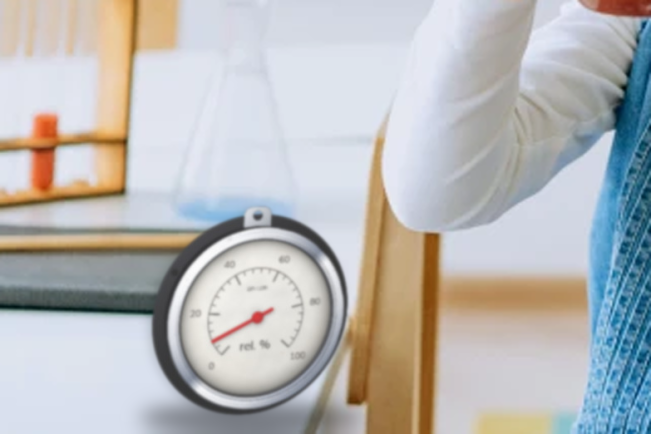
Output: 8 %
